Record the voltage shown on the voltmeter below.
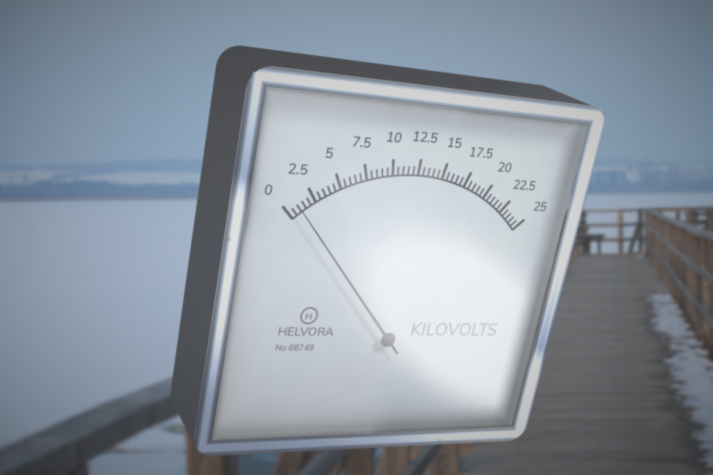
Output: 1 kV
